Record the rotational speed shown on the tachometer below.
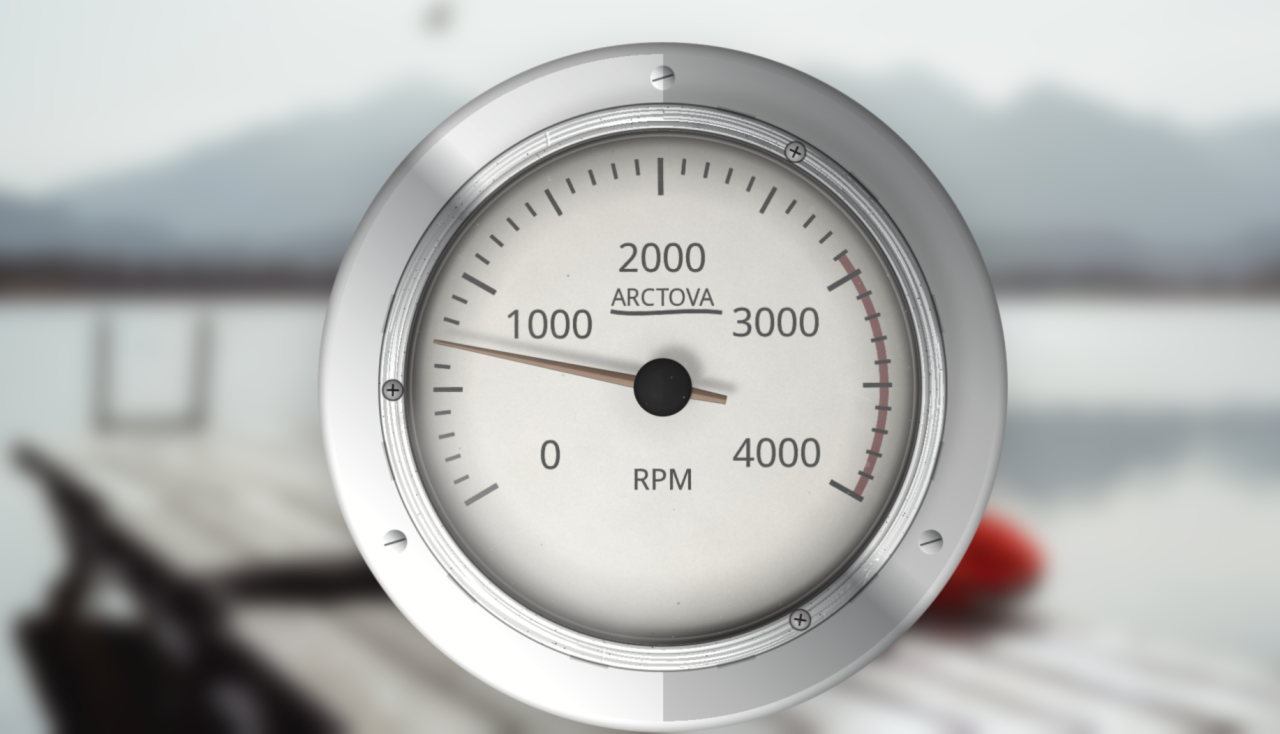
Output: 700 rpm
